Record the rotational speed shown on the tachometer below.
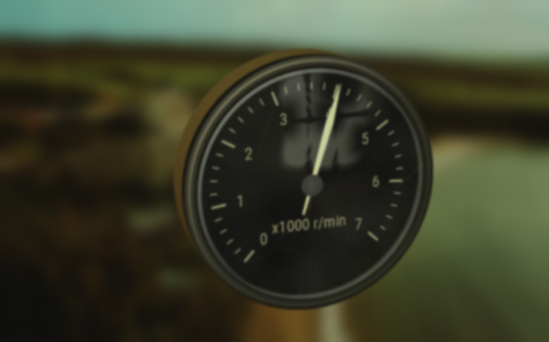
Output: 4000 rpm
